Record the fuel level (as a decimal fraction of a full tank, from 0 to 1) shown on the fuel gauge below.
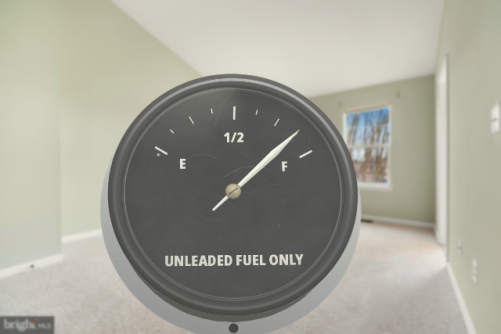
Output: 0.875
